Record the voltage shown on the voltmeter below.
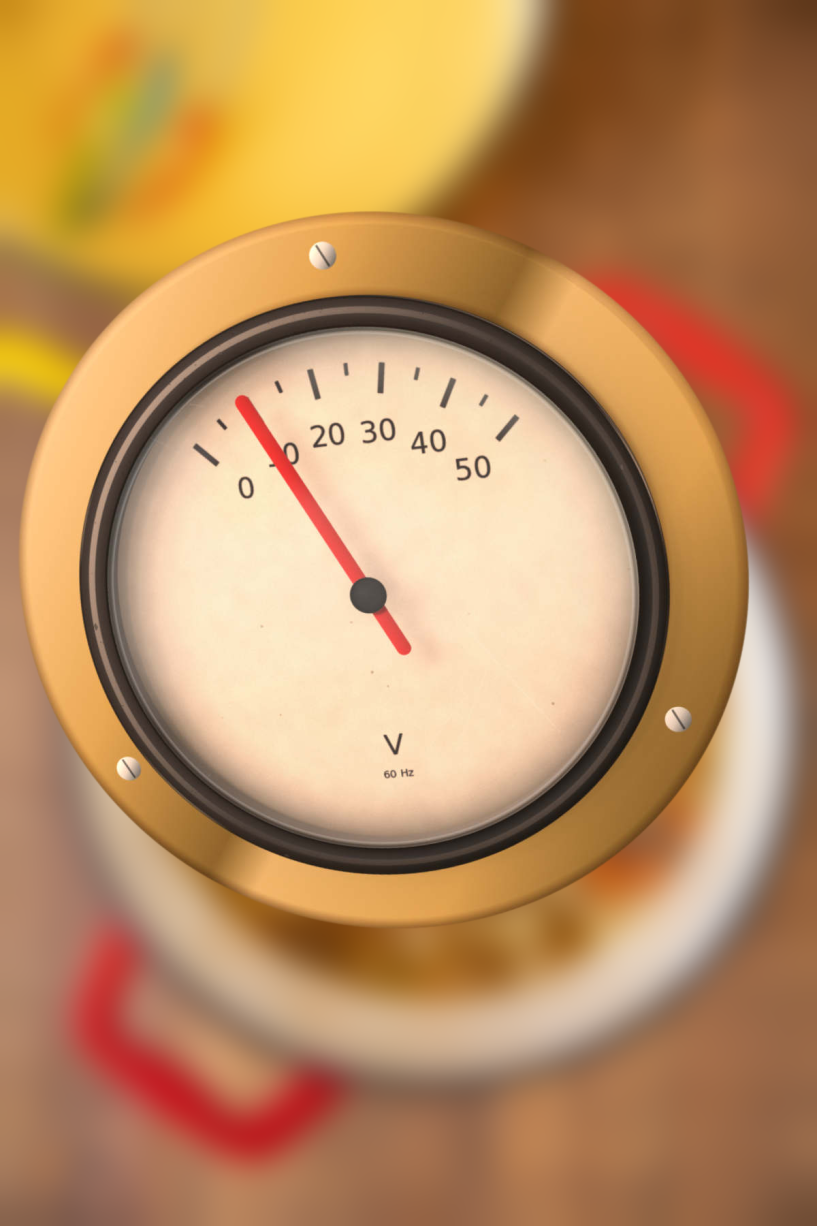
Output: 10 V
